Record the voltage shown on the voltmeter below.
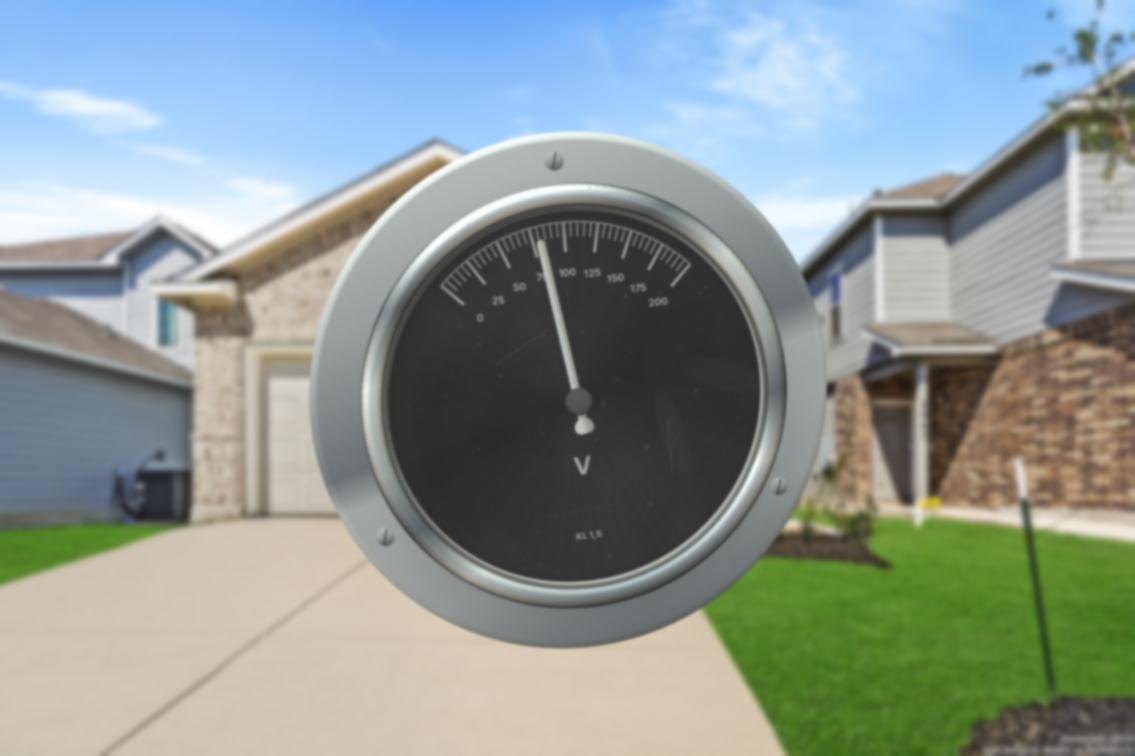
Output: 80 V
